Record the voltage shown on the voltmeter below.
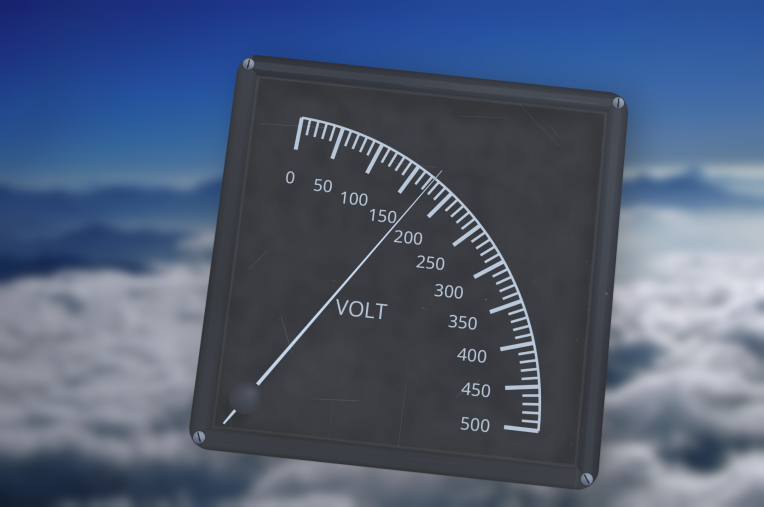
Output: 175 V
